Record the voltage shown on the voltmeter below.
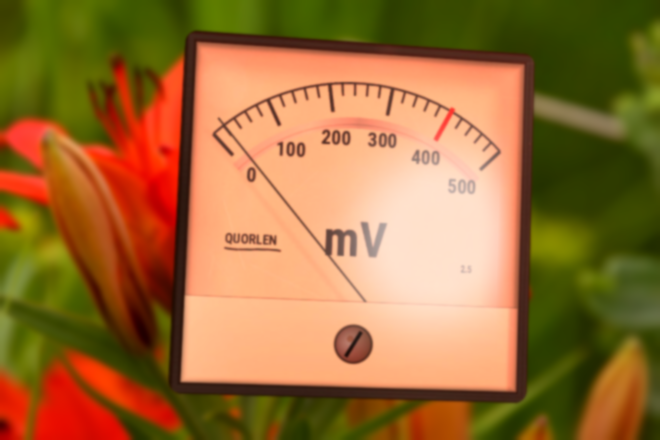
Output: 20 mV
